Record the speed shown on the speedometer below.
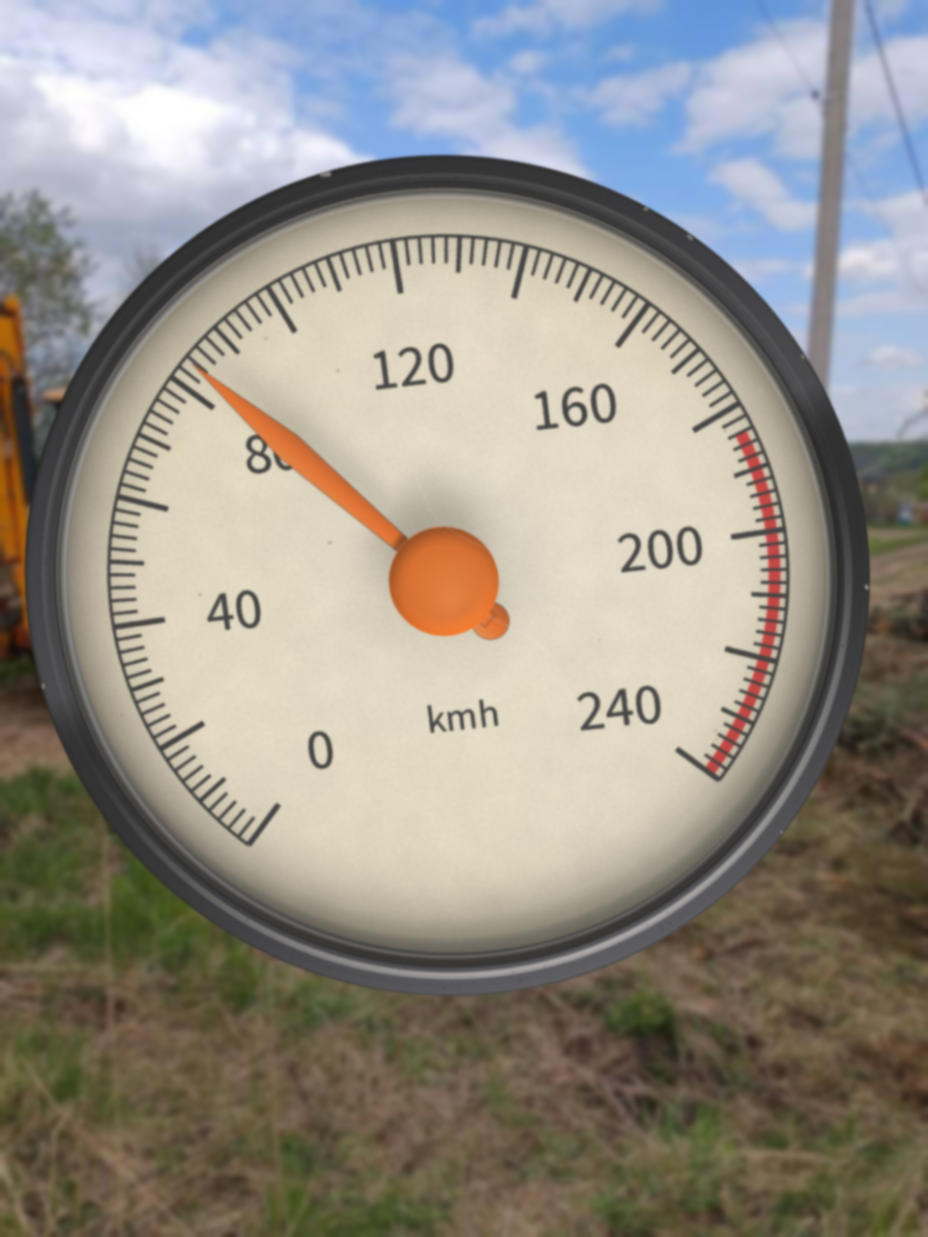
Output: 84 km/h
